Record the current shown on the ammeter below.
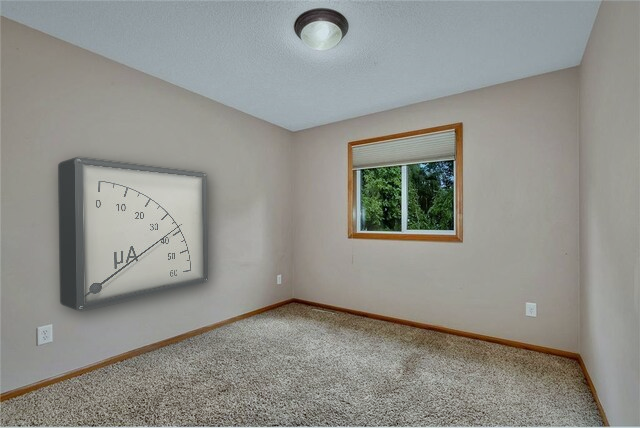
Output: 37.5 µA
